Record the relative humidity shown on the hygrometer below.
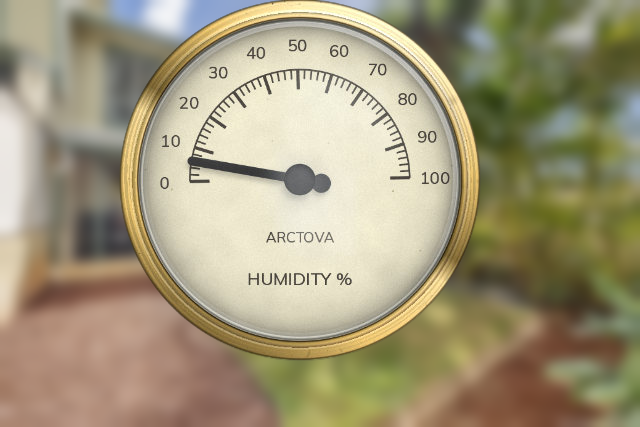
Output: 6 %
